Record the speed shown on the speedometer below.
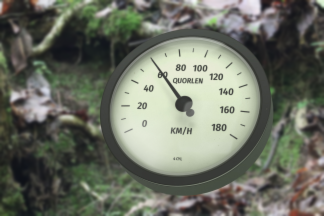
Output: 60 km/h
